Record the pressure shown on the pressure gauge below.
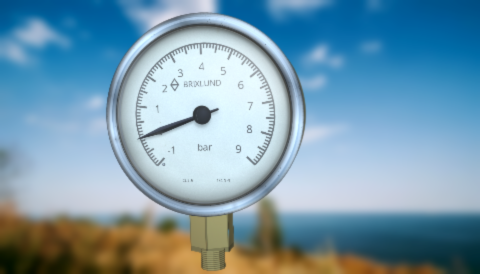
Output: 0 bar
